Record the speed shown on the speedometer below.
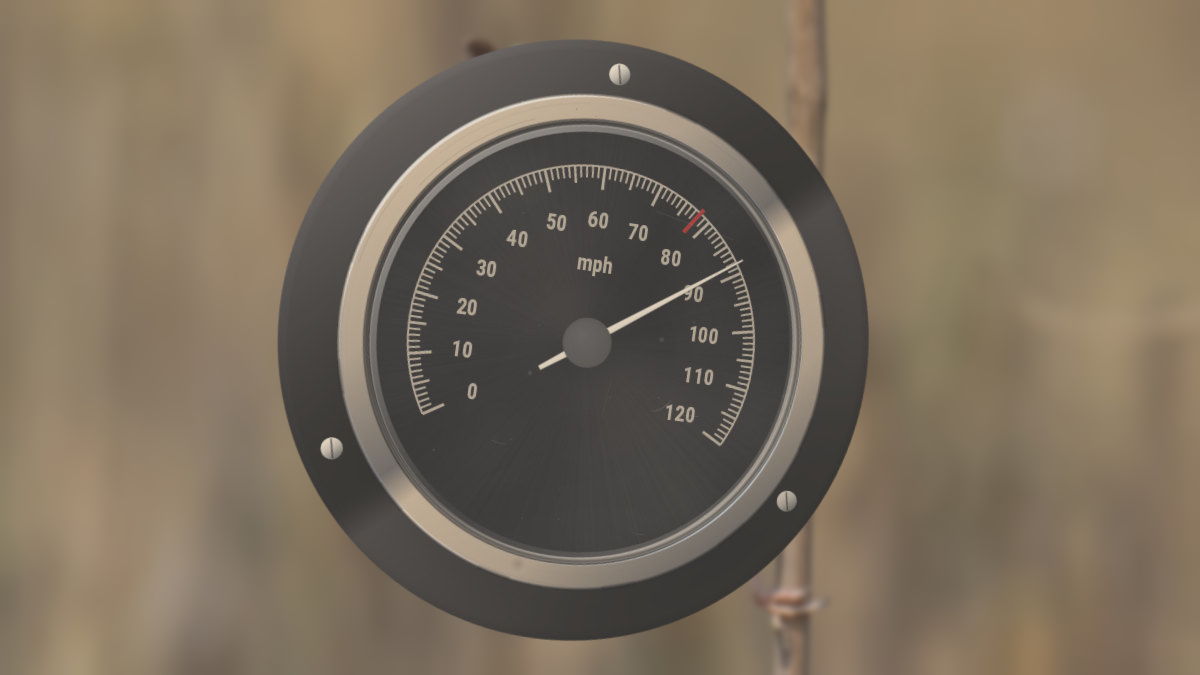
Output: 88 mph
